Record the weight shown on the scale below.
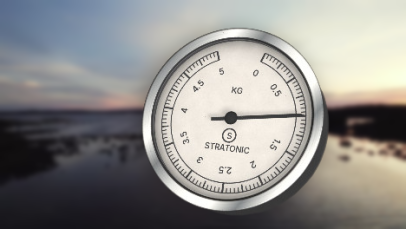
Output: 1 kg
